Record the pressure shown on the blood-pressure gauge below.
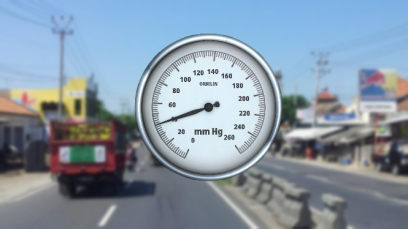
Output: 40 mmHg
